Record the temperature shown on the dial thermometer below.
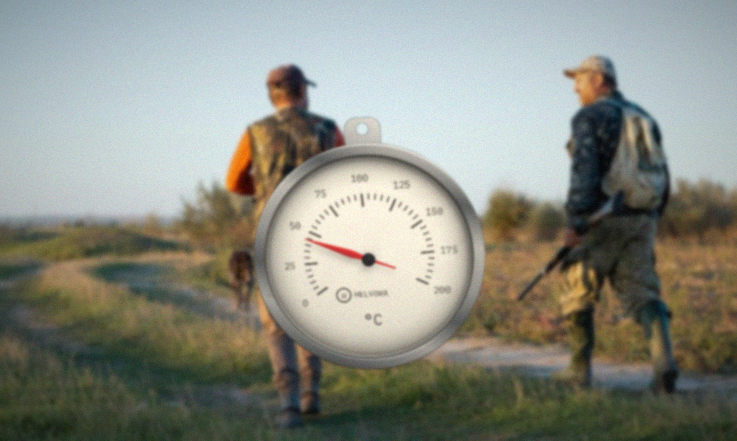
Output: 45 °C
